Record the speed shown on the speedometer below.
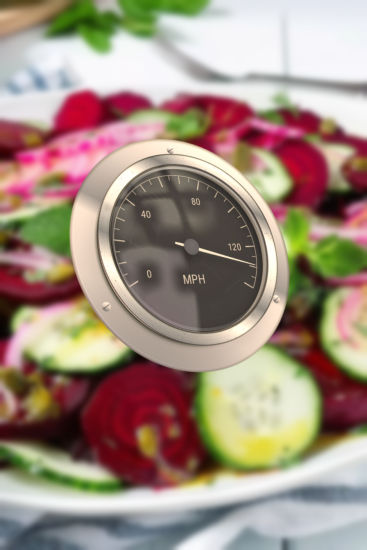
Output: 130 mph
